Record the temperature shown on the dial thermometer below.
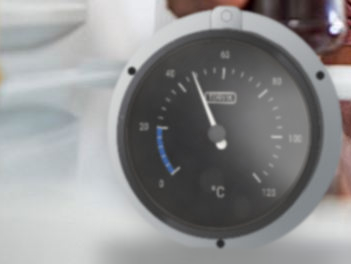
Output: 48 °C
